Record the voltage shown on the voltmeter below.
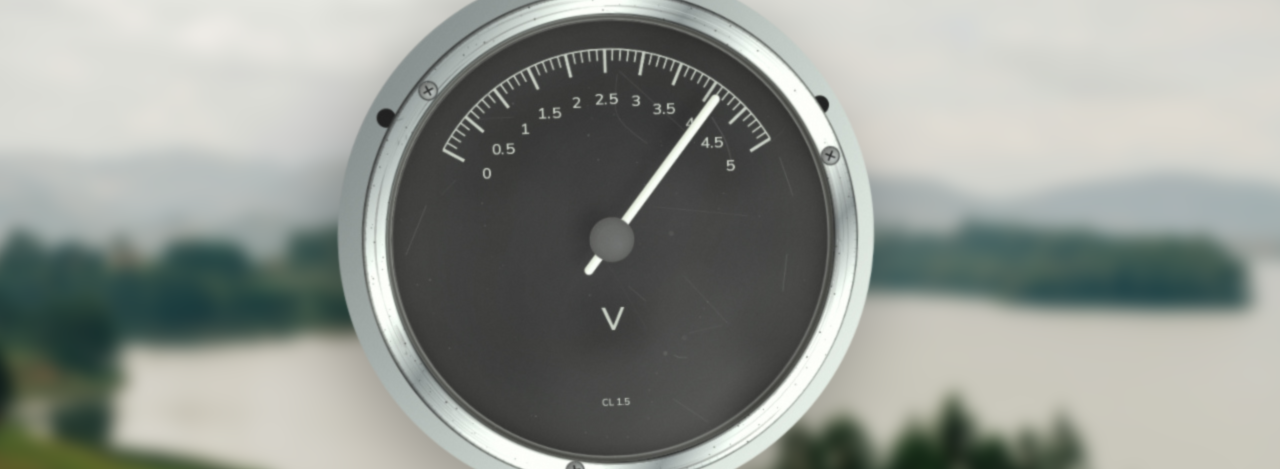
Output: 4.1 V
